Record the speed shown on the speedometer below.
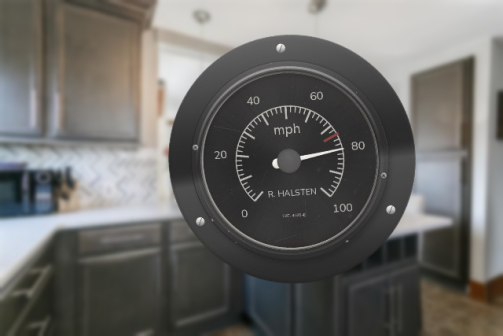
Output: 80 mph
